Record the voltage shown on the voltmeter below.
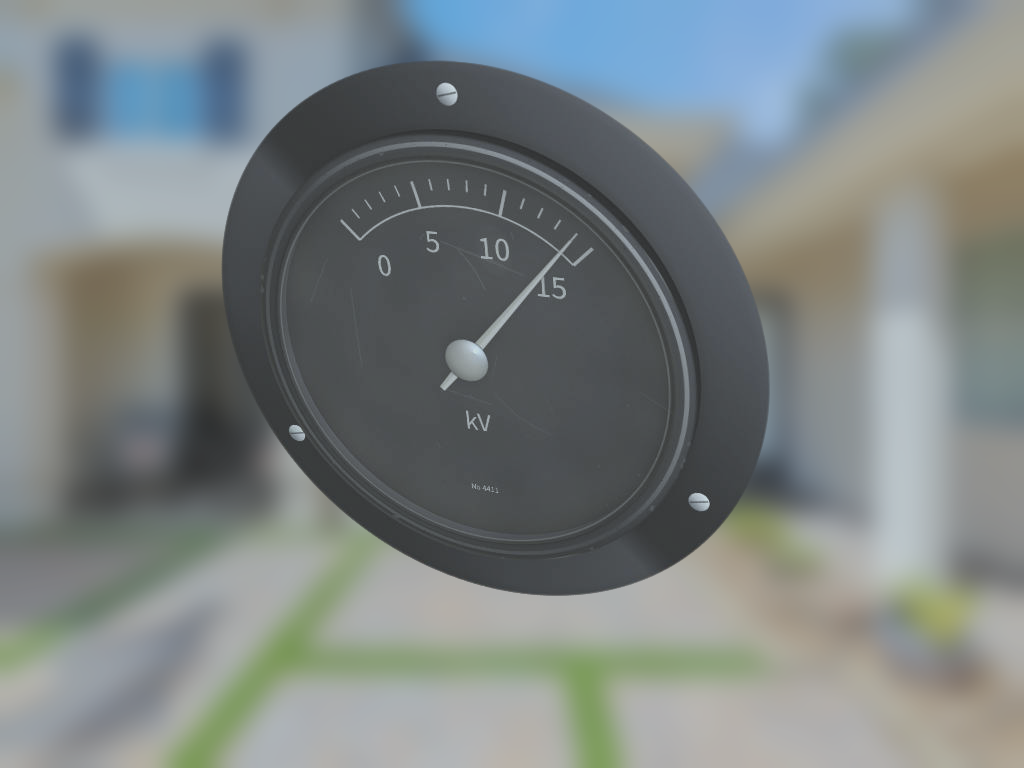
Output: 14 kV
